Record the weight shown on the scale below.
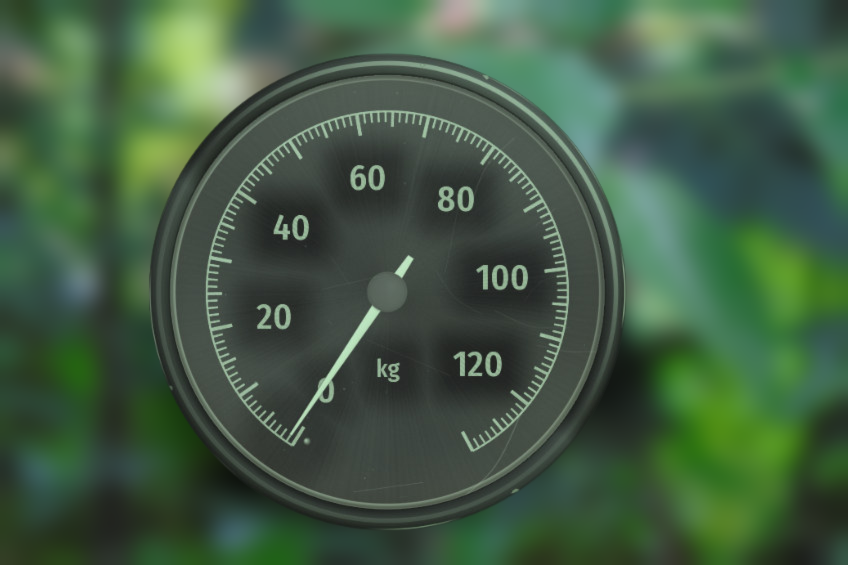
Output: 1 kg
